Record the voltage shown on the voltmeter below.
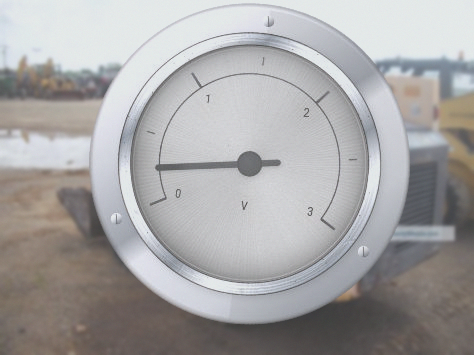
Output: 0.25 V
